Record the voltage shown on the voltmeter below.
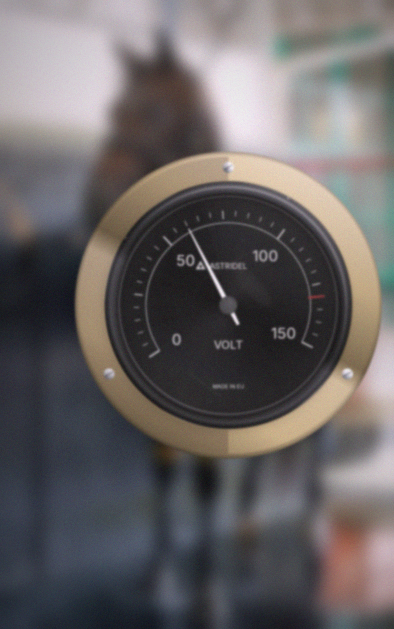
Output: 60 V
